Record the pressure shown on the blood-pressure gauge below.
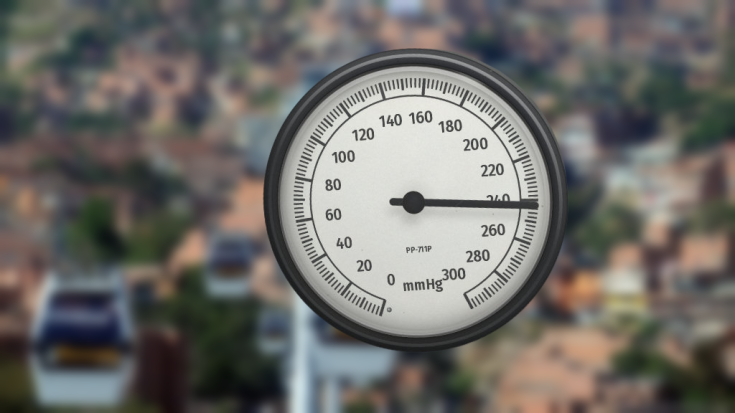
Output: 242 mmHg
